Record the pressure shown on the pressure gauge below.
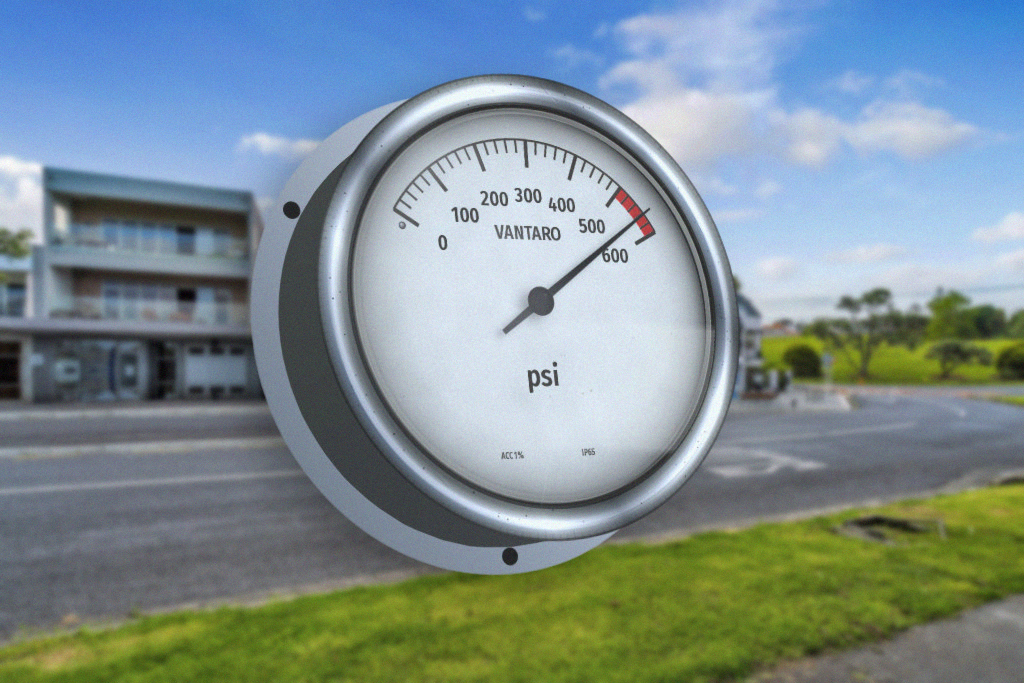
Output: 560 psi
